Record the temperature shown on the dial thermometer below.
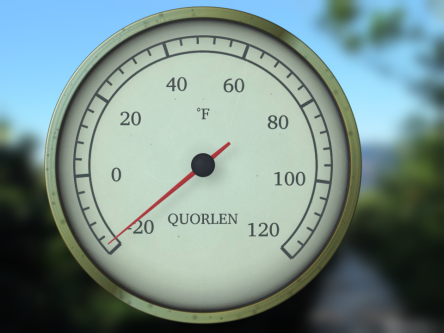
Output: -18 °F
